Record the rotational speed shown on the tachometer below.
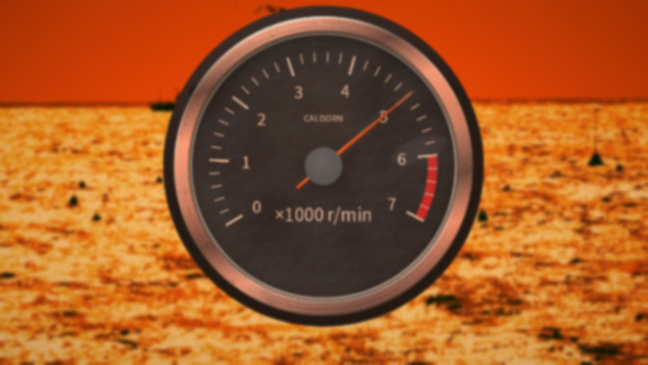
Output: 5000 rpm
